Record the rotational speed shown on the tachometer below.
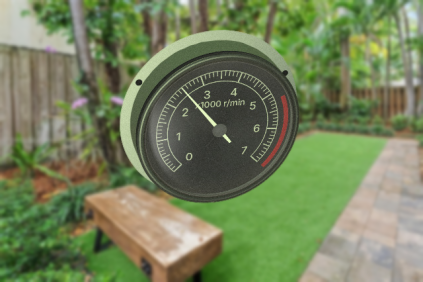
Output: 2500 rpm
